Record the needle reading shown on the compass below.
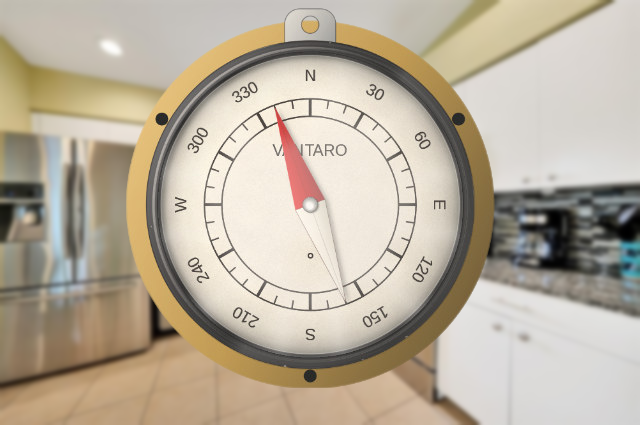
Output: 340 °
